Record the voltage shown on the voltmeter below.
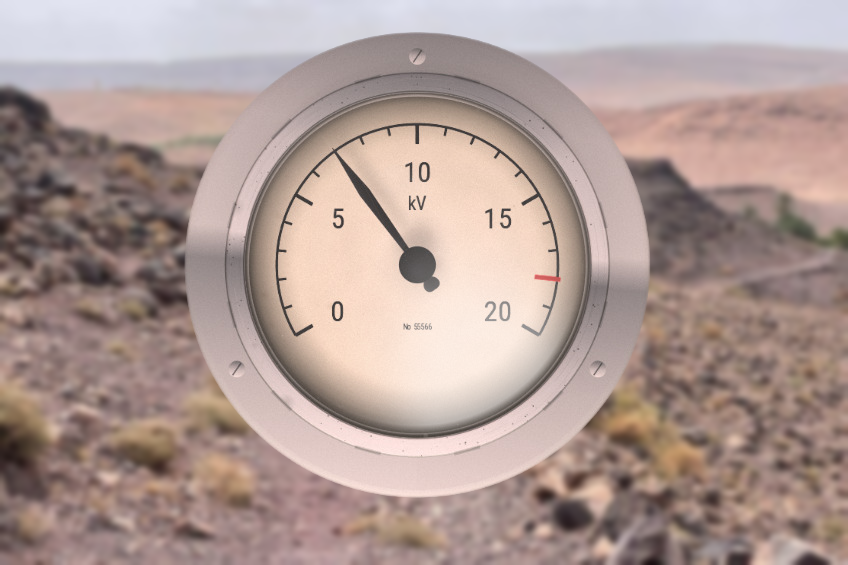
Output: 7 kV
